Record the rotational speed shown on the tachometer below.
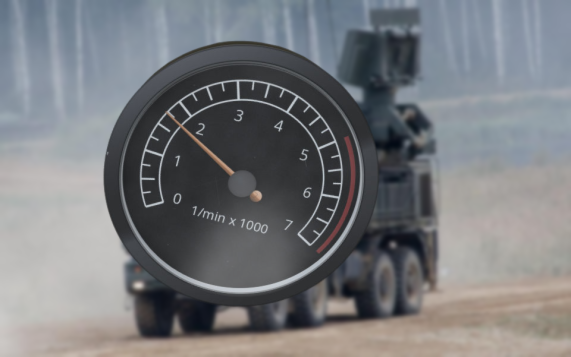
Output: 1750 rpm
